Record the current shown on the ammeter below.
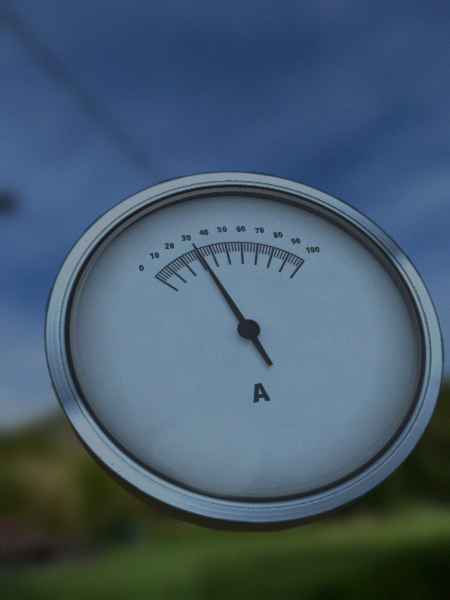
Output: 30 A
